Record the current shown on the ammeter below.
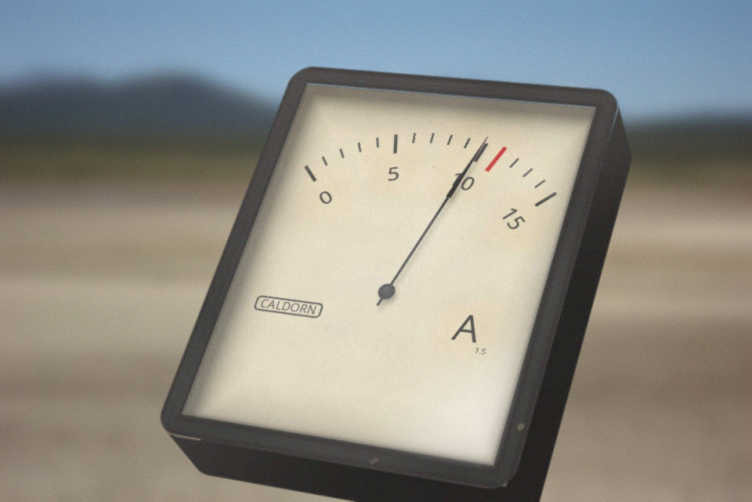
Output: 10 A
